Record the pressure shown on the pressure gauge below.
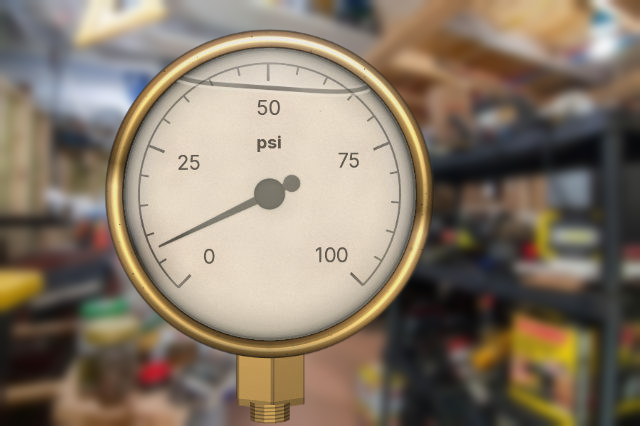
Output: 7.5 psi
